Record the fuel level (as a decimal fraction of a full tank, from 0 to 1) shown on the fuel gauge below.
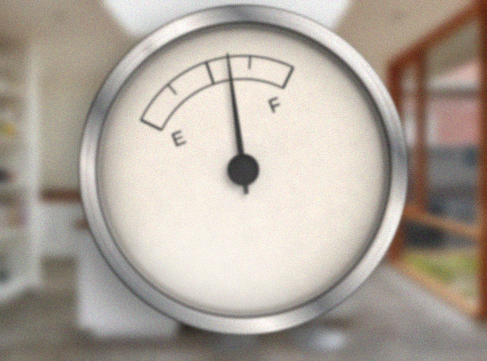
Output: 0.625
